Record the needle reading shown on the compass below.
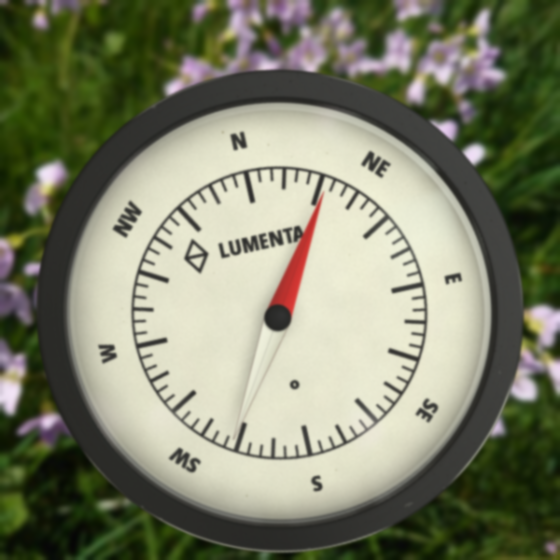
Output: 32.5 °
